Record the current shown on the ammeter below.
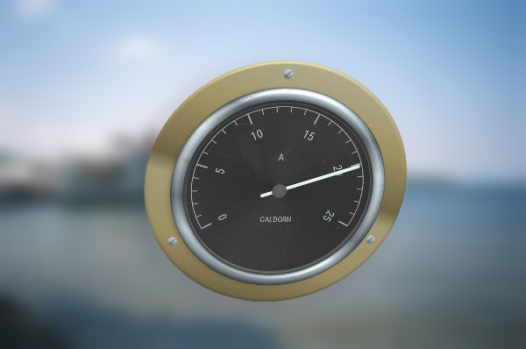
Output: 20 A
